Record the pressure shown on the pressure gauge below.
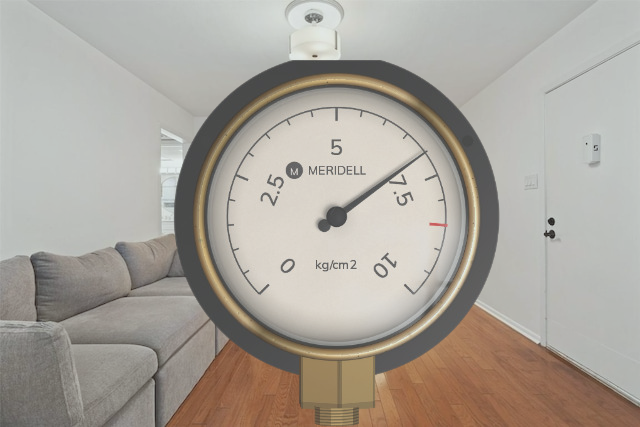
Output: 7 kg/cm²
